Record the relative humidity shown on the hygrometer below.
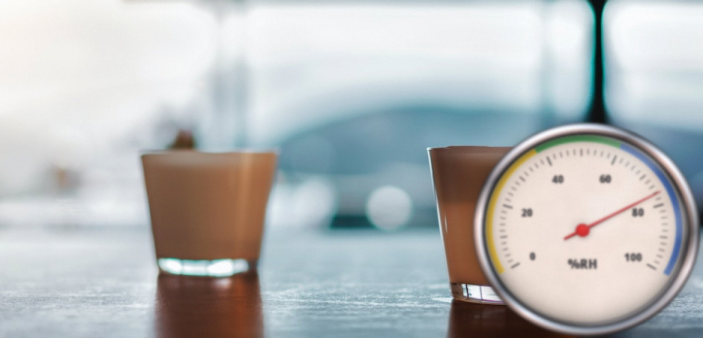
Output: 76 %
